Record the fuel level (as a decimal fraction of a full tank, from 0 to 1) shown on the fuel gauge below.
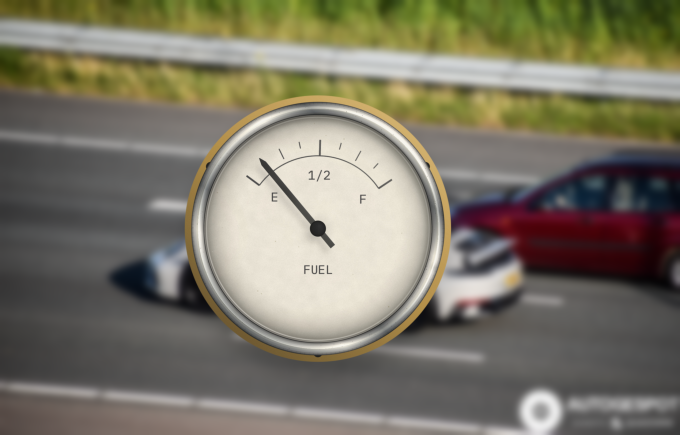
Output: 0.125
